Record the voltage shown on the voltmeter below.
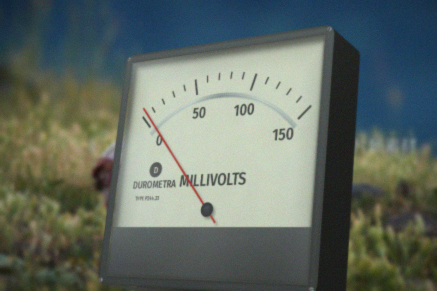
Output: 5 mV
